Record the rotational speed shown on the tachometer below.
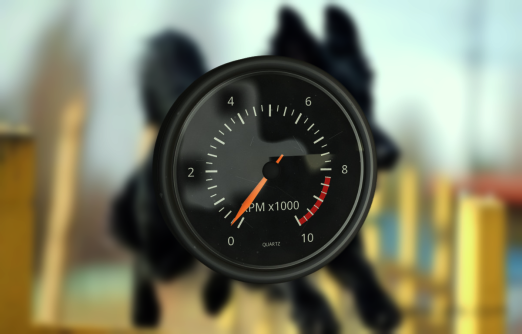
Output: 250 rpm
